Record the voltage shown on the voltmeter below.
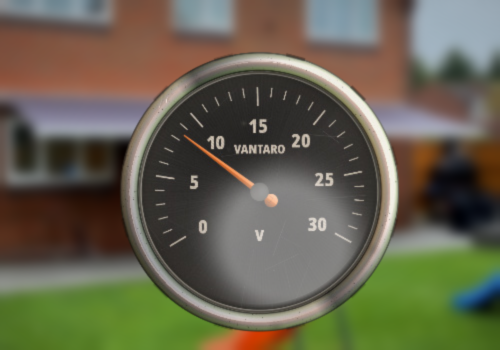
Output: 8.5 V
